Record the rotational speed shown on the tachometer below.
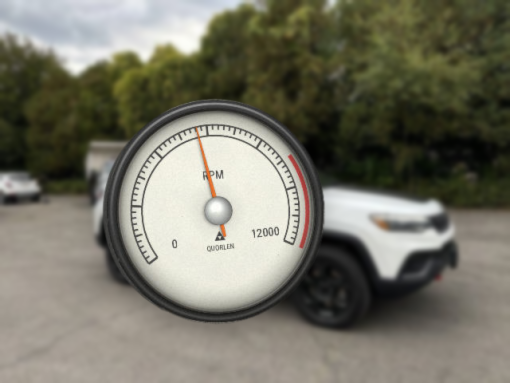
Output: 5600 rpm
